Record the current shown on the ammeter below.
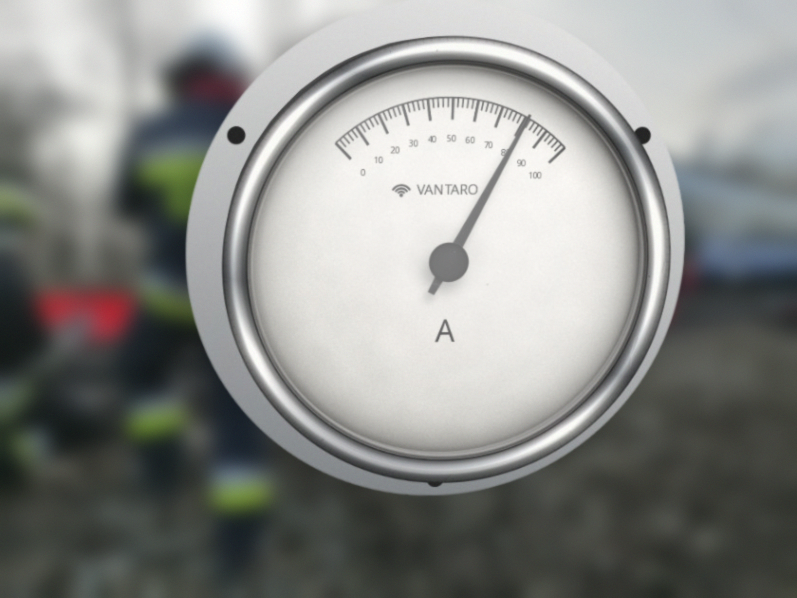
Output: 80 A
